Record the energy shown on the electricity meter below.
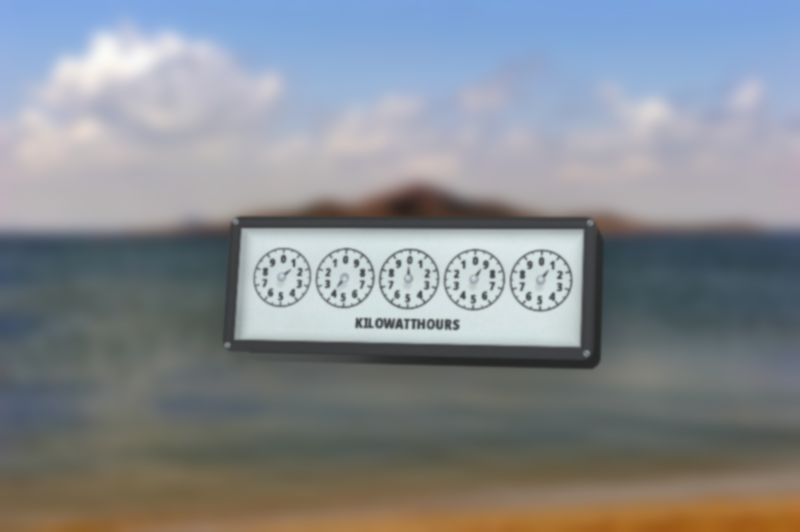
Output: 13991 kWh
